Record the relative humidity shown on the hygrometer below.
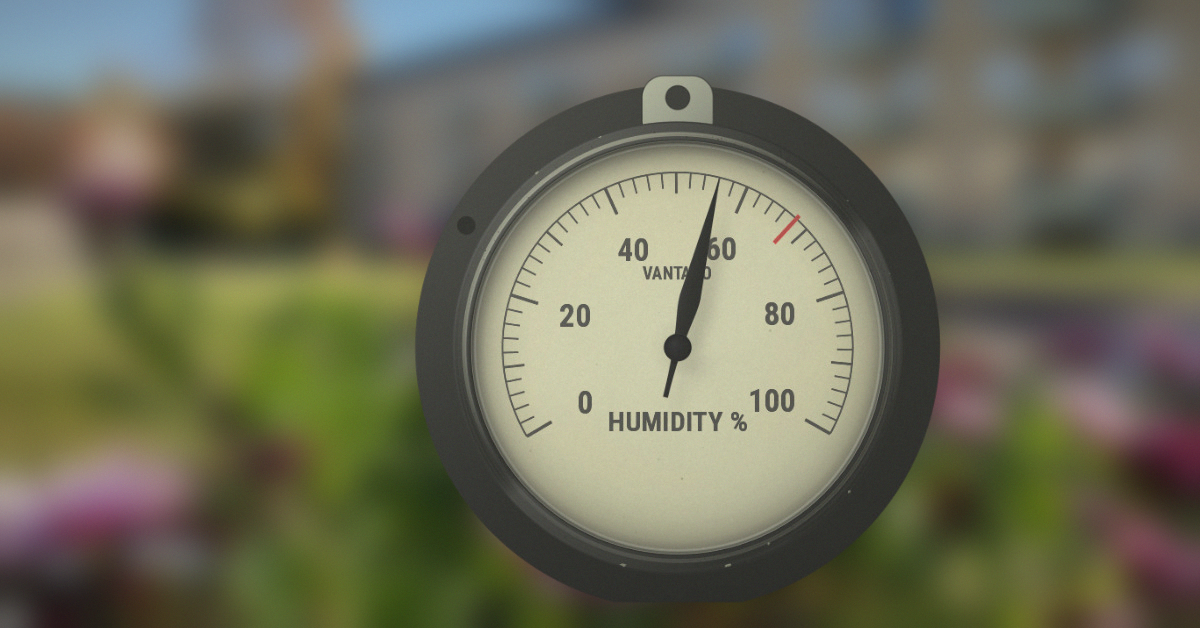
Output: 56 %
